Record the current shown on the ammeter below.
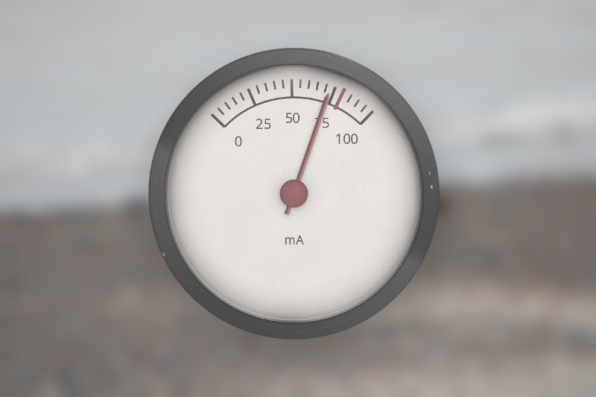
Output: 72.5 mA
